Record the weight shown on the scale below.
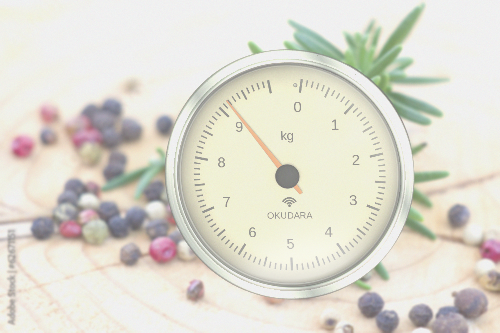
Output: 9.2 kg
